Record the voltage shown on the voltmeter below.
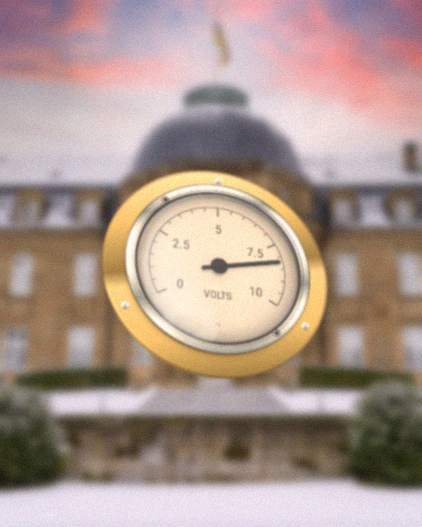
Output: 8.25 V
